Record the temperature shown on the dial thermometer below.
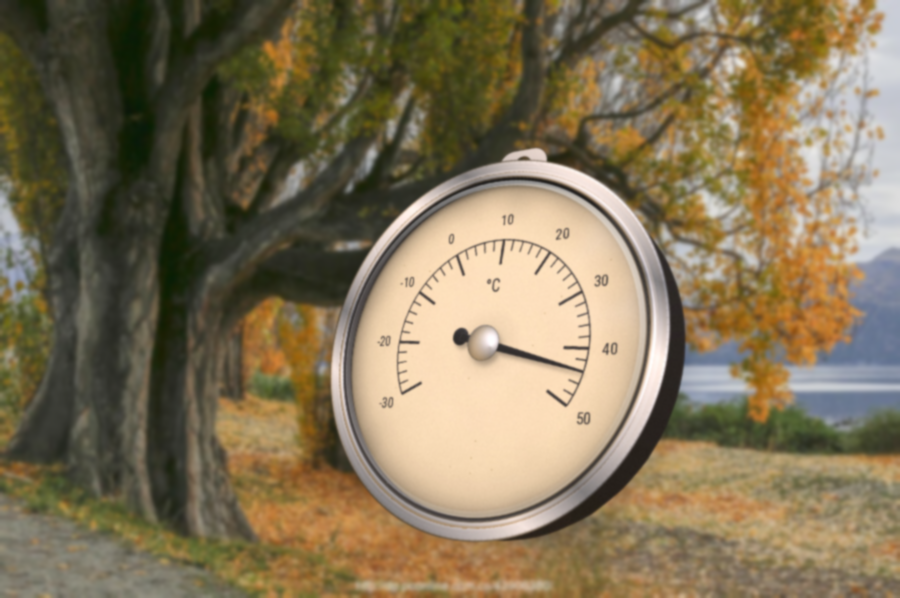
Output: 44 °C
